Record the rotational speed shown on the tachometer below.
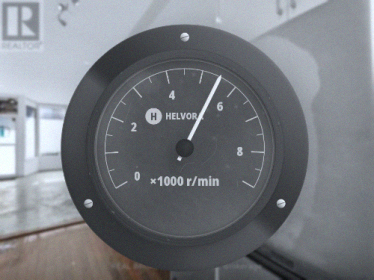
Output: 5500 rpm
